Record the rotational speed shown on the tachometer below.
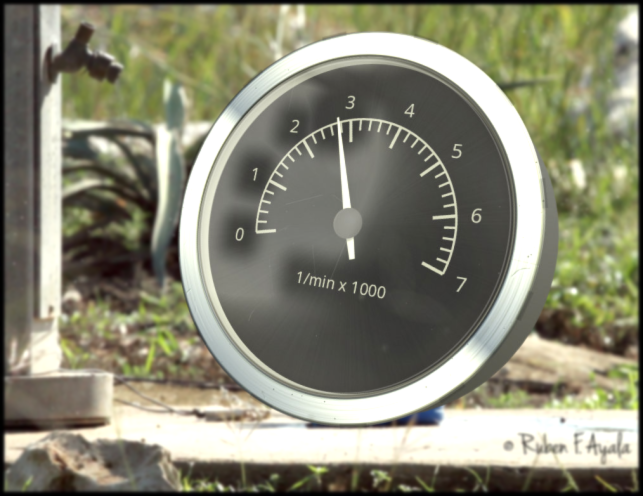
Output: 2800 rpm
